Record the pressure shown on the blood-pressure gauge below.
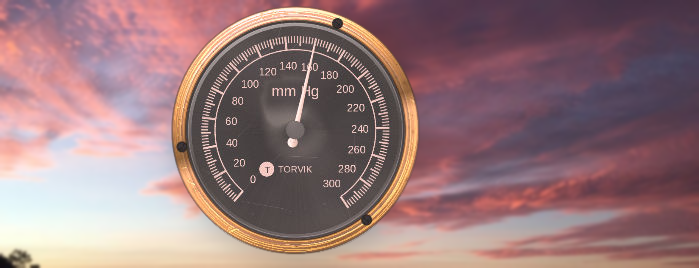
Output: 160 mmHg
